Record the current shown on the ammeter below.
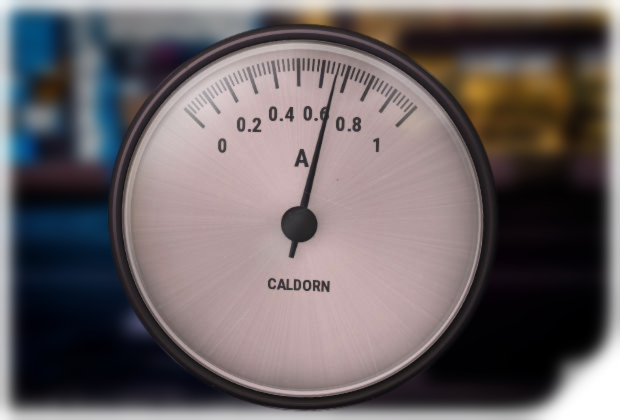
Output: 0.66 A
